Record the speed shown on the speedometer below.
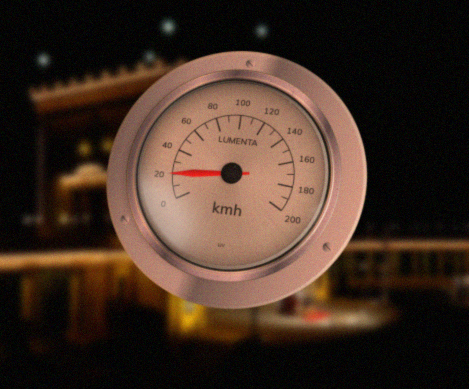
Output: 20 km/h
